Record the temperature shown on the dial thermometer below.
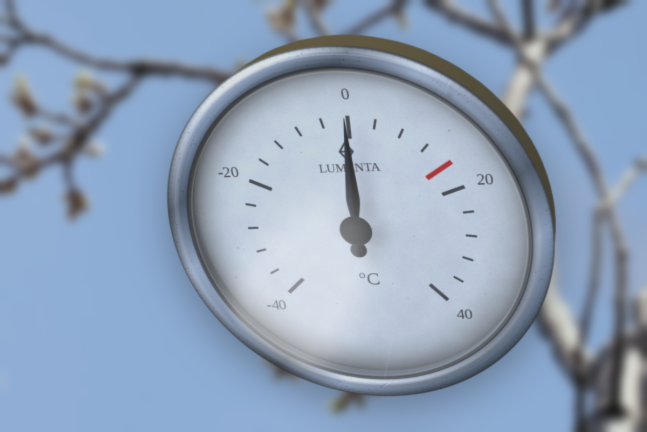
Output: 0 °C
